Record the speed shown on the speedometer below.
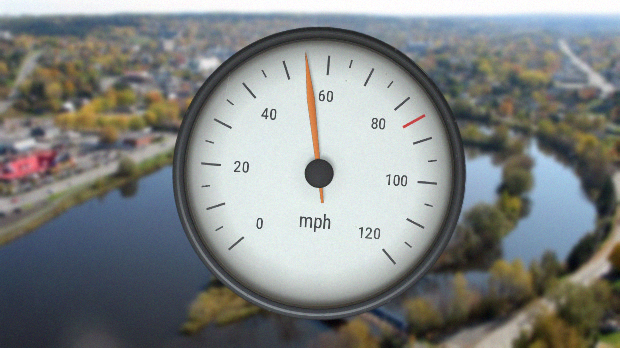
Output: 55 mph
